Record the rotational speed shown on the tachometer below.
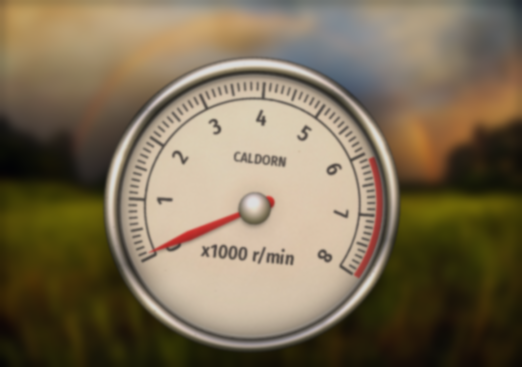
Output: 100 rpm
